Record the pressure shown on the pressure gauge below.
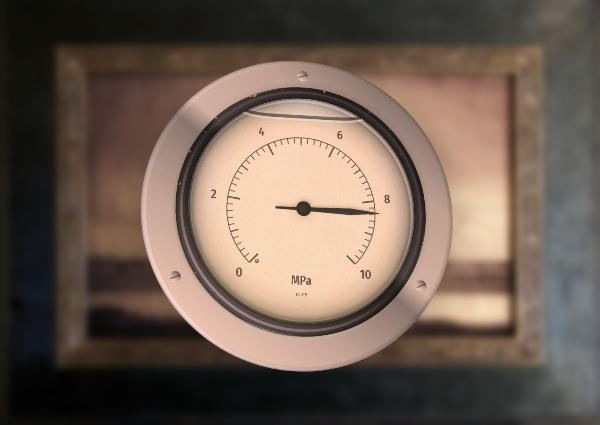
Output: 8.4 MPa
